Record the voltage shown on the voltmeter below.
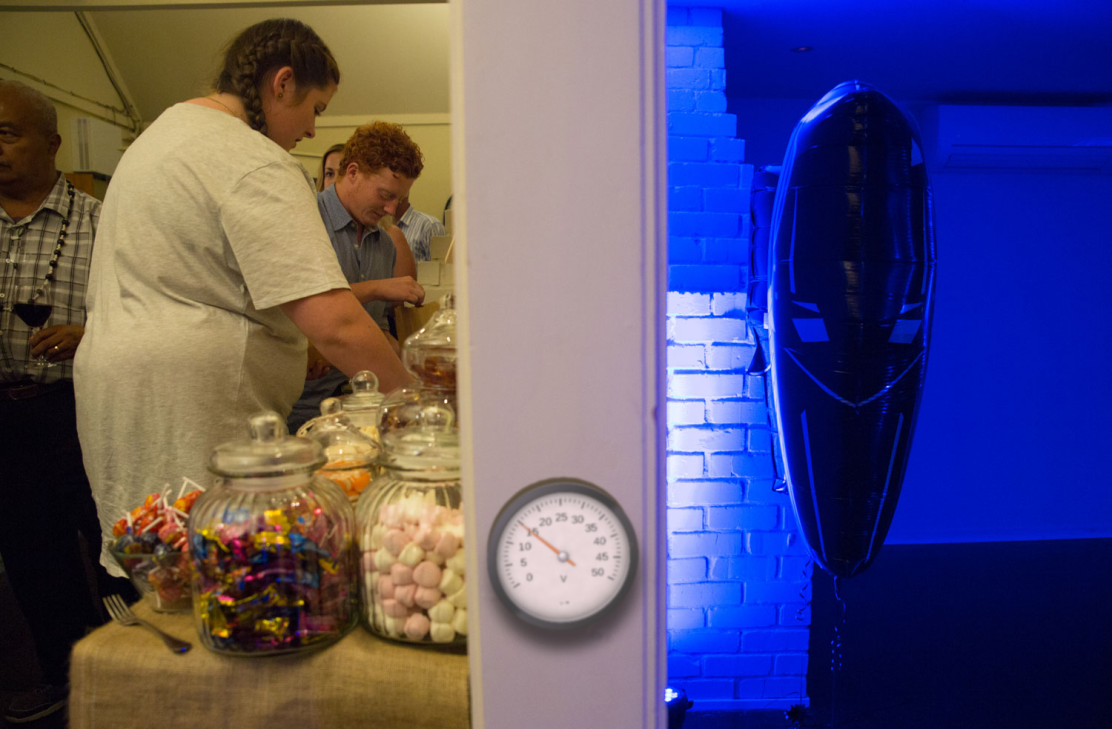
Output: 15 V
